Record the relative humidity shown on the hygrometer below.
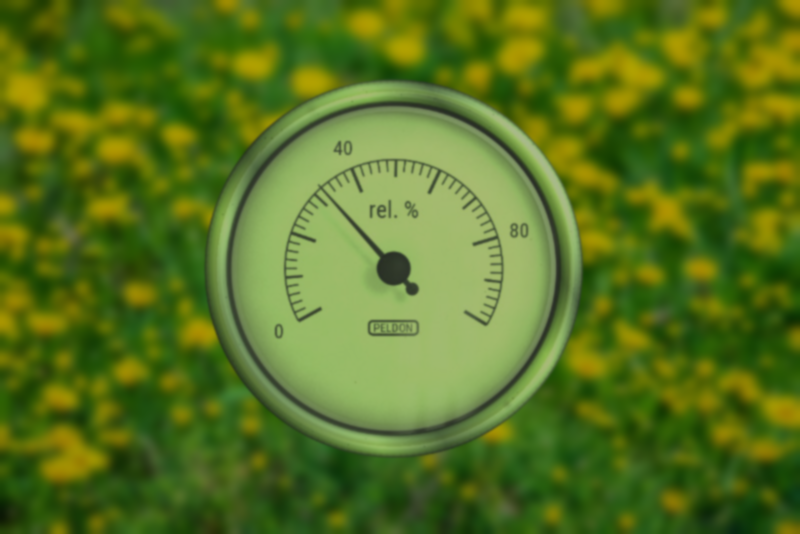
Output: 32 %
